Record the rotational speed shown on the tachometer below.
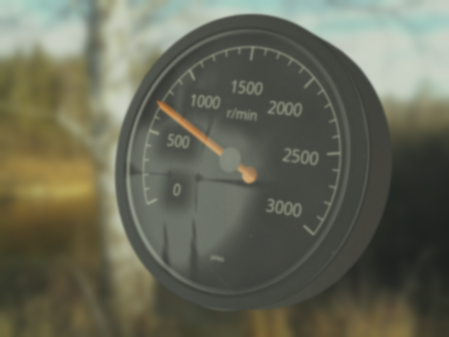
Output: 700 rpm
